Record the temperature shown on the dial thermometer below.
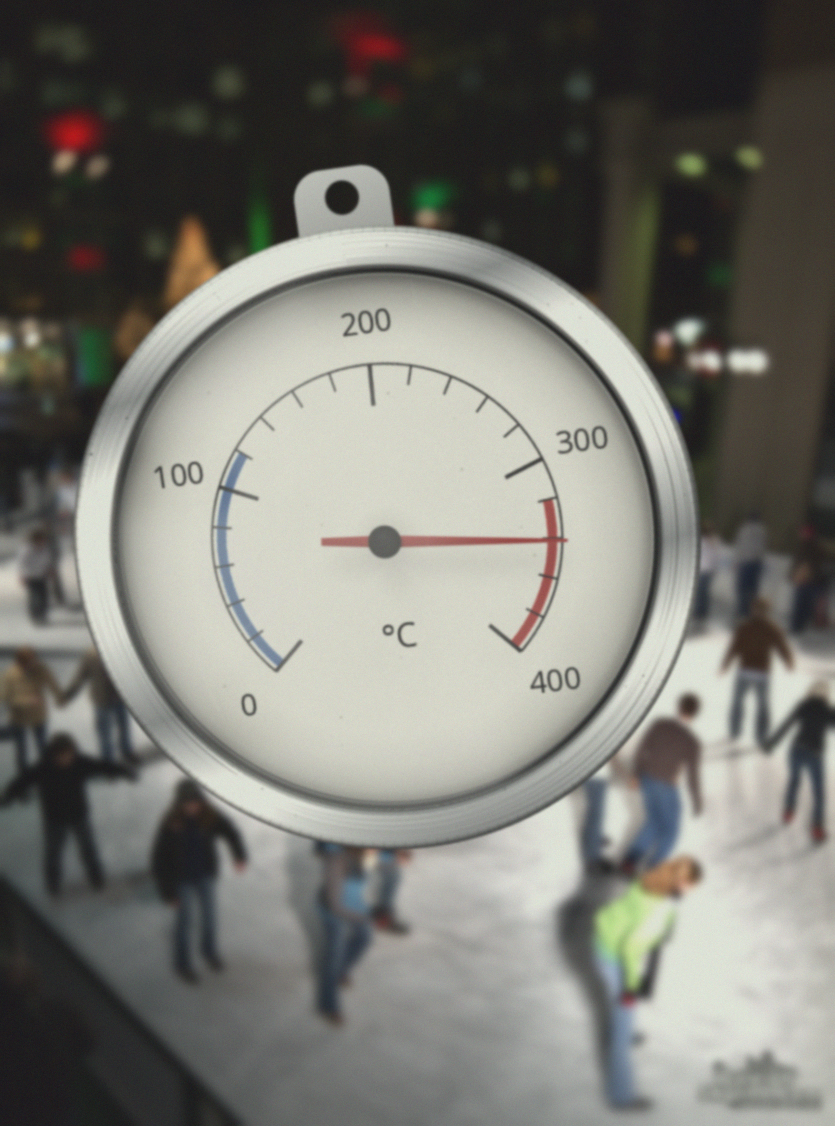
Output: 340 °C
